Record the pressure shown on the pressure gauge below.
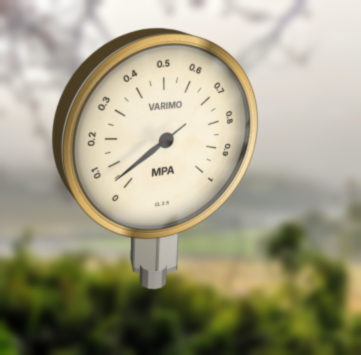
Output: 0.05 MPa
